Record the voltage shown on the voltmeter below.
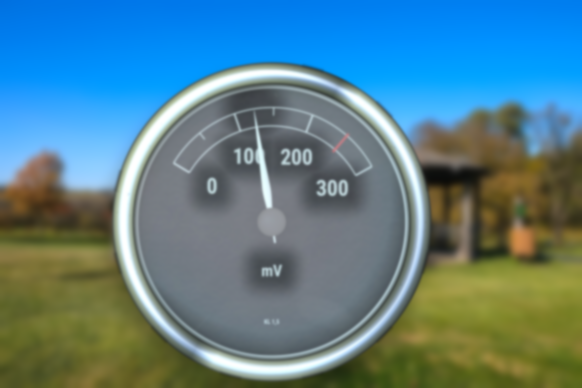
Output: 125 mV
